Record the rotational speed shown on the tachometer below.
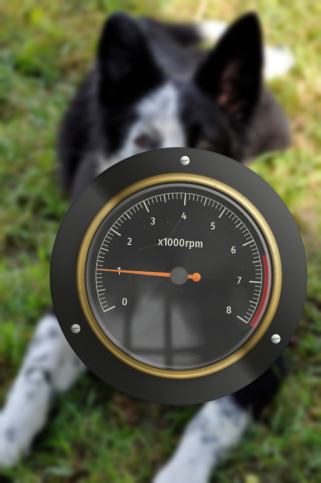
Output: 1000 rpm
